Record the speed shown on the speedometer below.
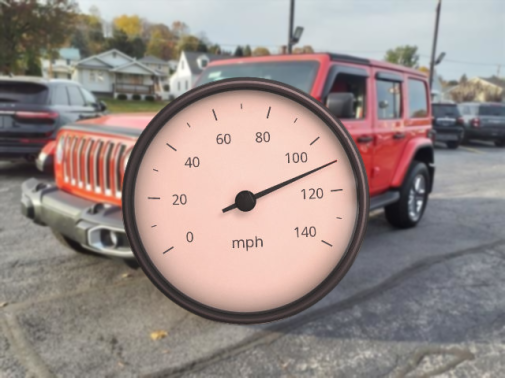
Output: 110 mph
